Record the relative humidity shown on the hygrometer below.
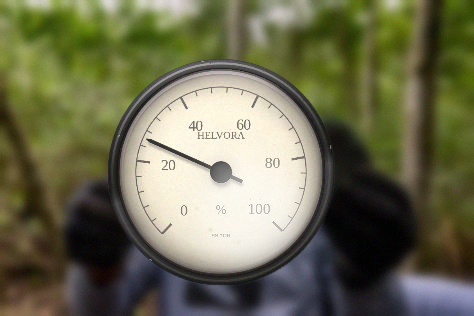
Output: 26 %
